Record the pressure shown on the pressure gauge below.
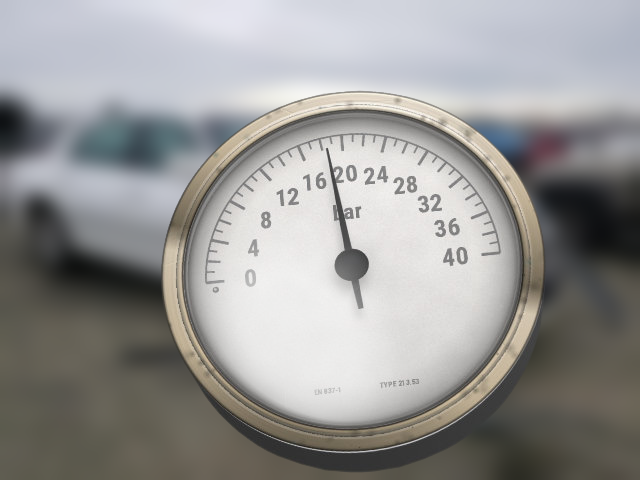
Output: 18.5 bar
